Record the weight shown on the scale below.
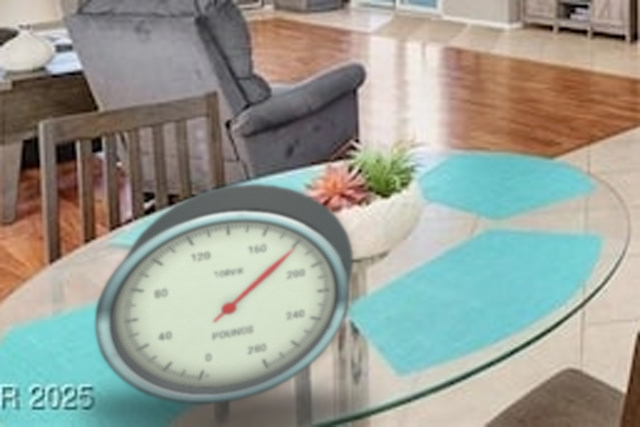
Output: 180 lb
